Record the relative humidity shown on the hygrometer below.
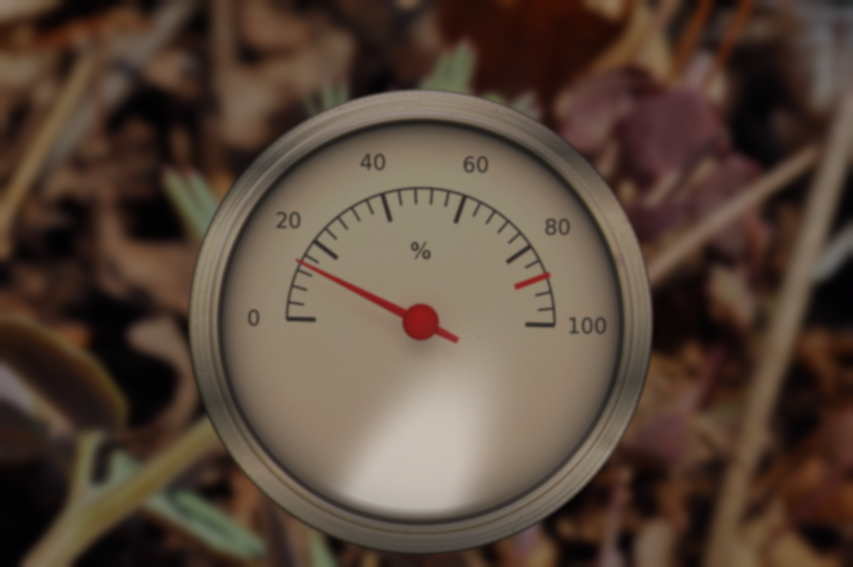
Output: 14 %
